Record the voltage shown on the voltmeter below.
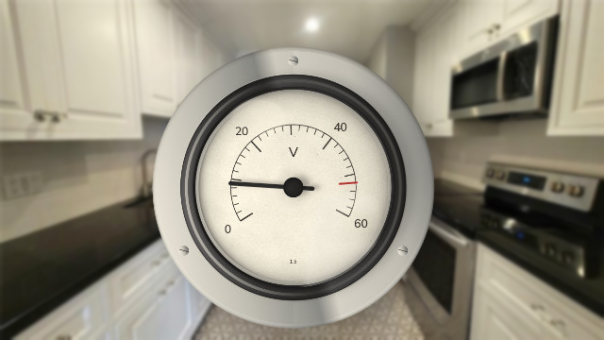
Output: 9 V
